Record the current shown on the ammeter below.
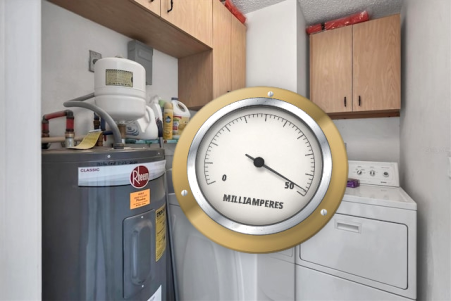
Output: 49 mA
